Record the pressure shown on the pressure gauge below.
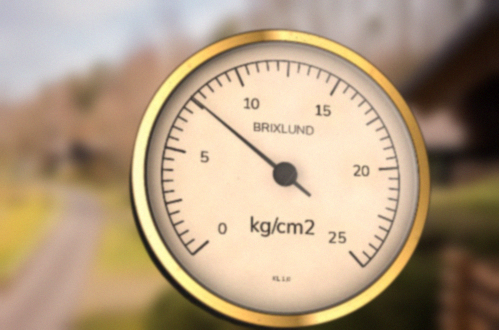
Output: 7.5 kg/cm²
